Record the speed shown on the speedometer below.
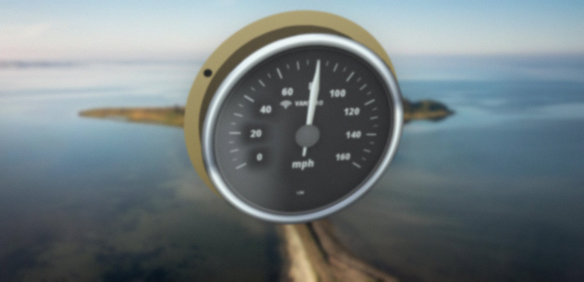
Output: 80 mph
